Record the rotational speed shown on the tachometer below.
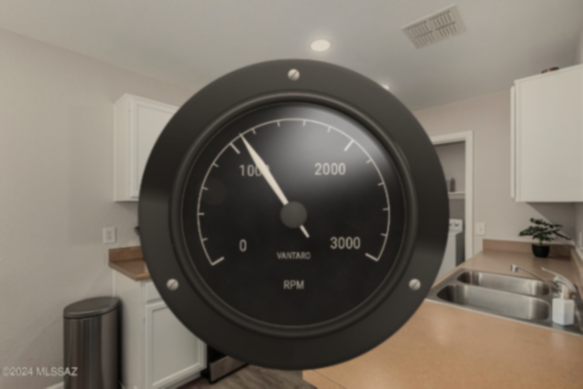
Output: 1100 rpm
